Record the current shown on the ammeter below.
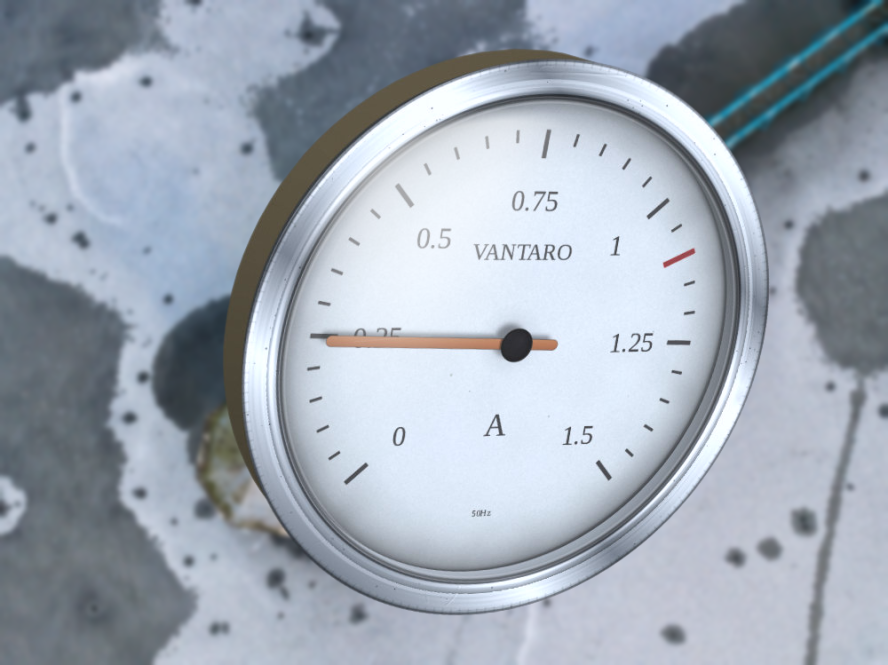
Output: 0.25 A
